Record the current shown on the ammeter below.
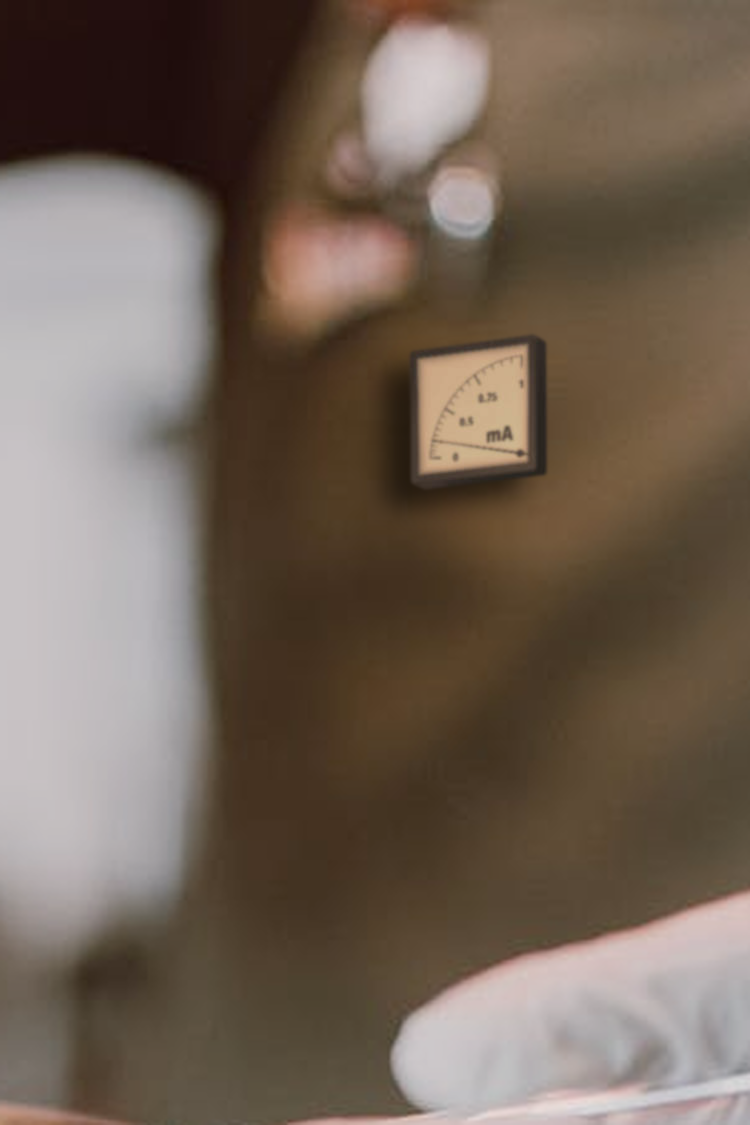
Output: 0.25 mA
